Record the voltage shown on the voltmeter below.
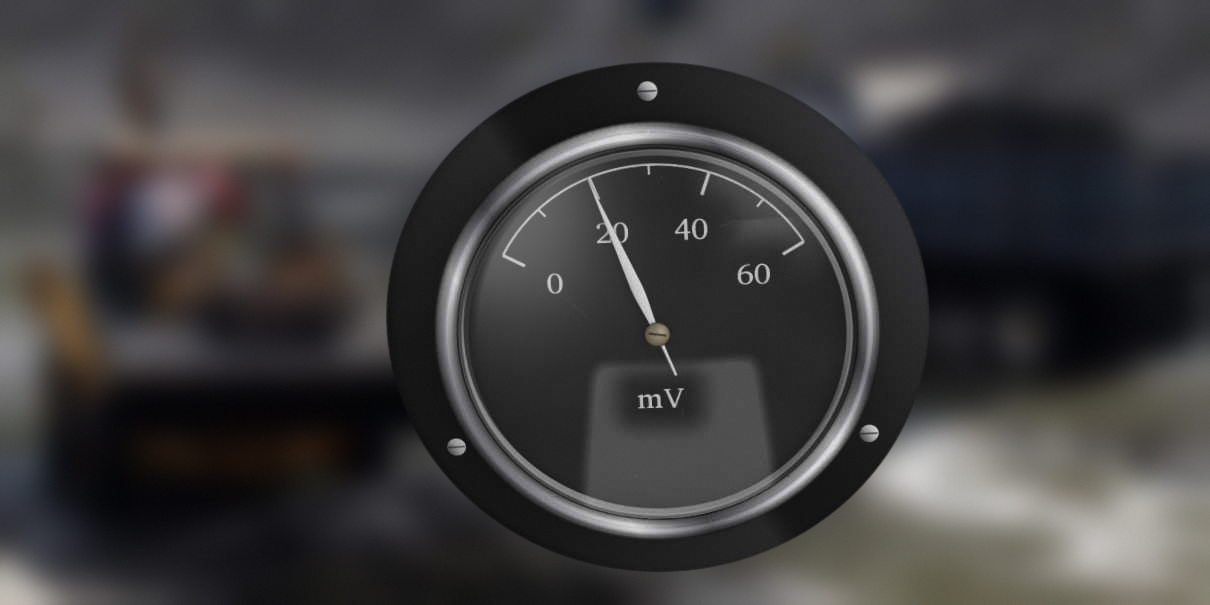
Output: 20 mV
